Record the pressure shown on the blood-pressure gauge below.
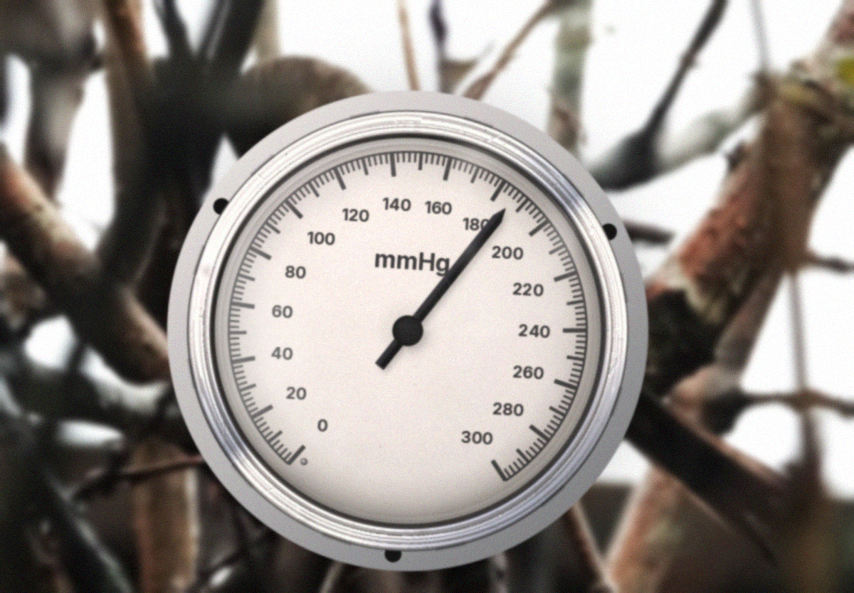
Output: 186 mmHg
